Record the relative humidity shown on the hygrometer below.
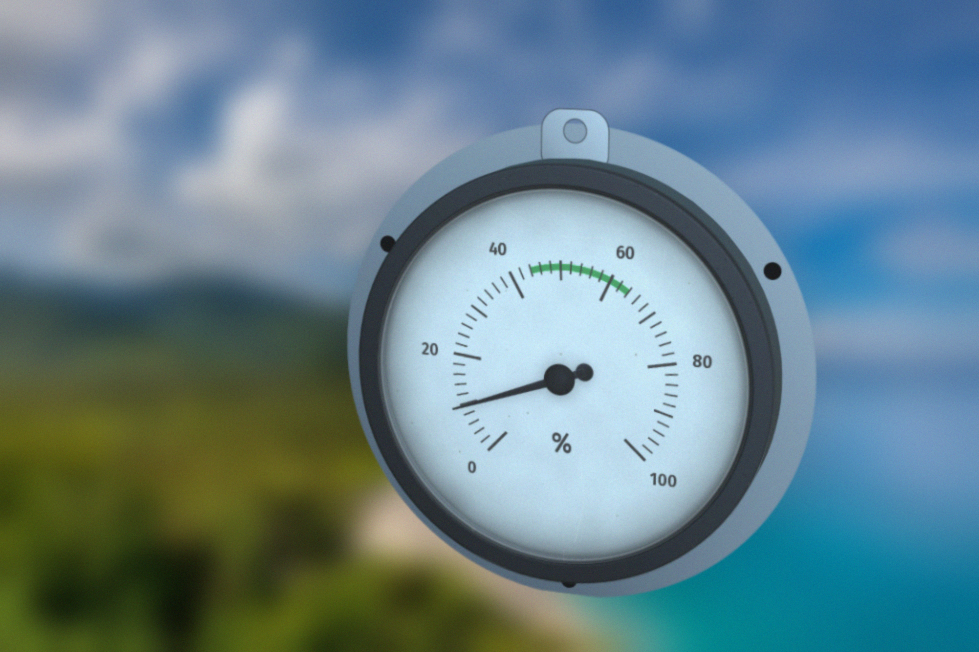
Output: 10 %
